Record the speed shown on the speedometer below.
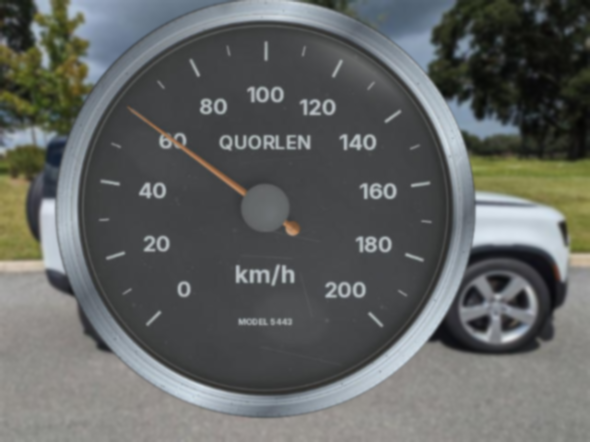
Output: 60 km/h
